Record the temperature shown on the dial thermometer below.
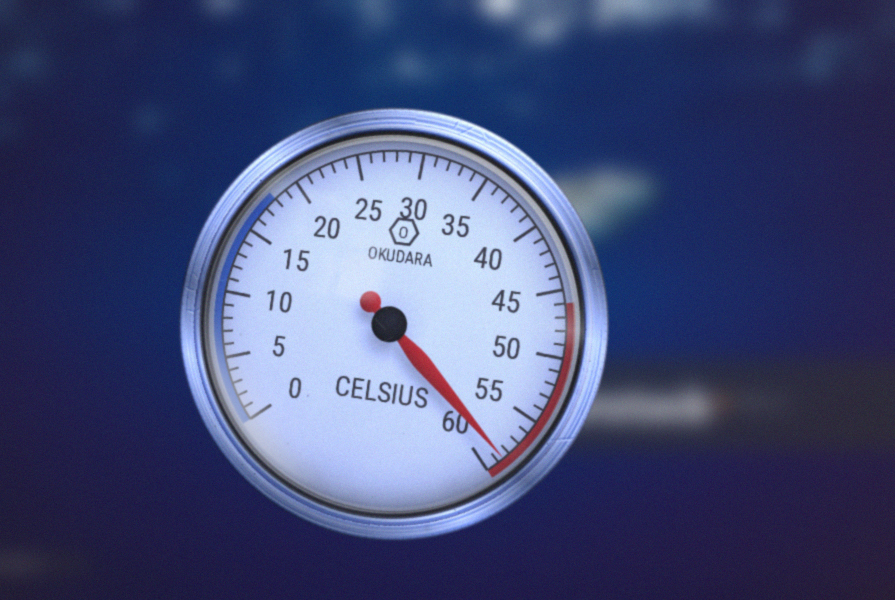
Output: 58.5 °C
